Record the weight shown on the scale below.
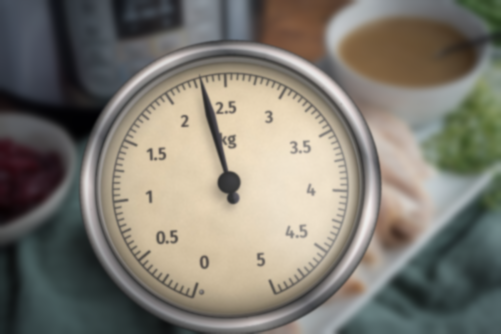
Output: 2.3 kg
